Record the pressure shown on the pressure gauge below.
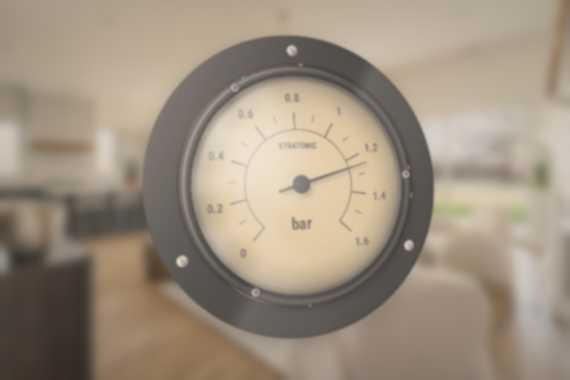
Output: 1.25 bar
